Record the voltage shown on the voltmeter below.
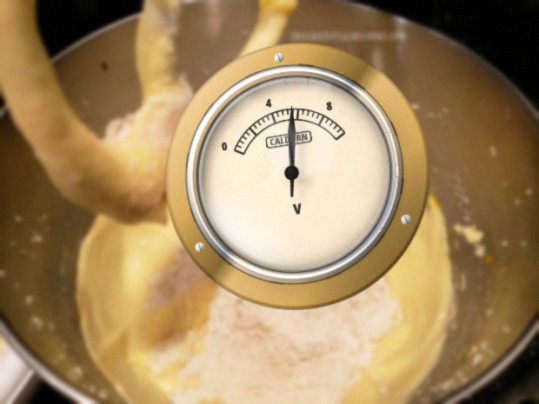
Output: 5.6 V
